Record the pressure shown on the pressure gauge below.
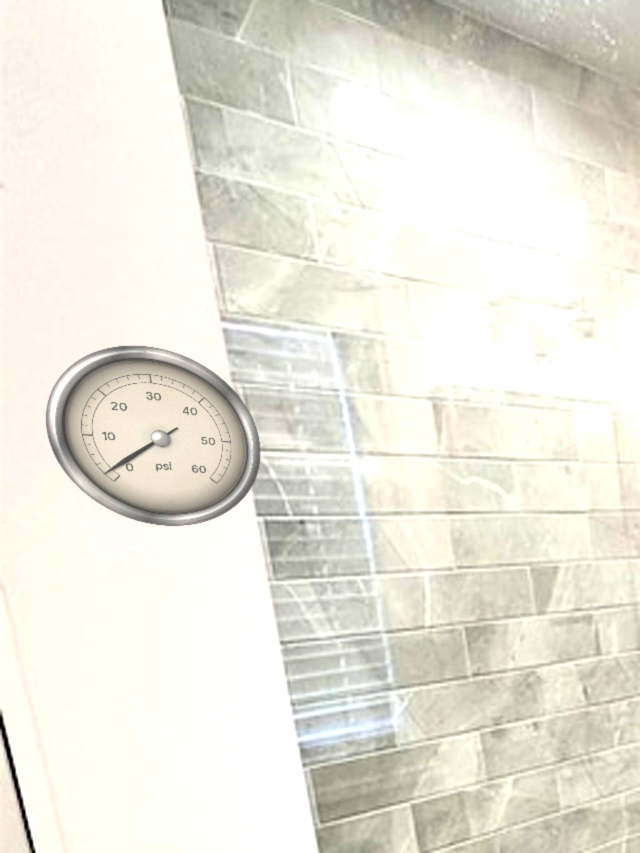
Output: 2 psi
